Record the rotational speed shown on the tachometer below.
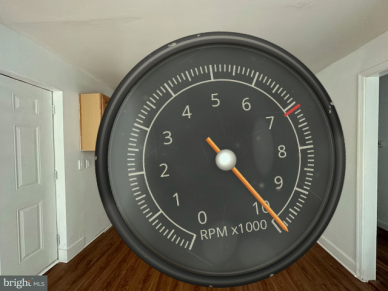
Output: 9900 rpm
